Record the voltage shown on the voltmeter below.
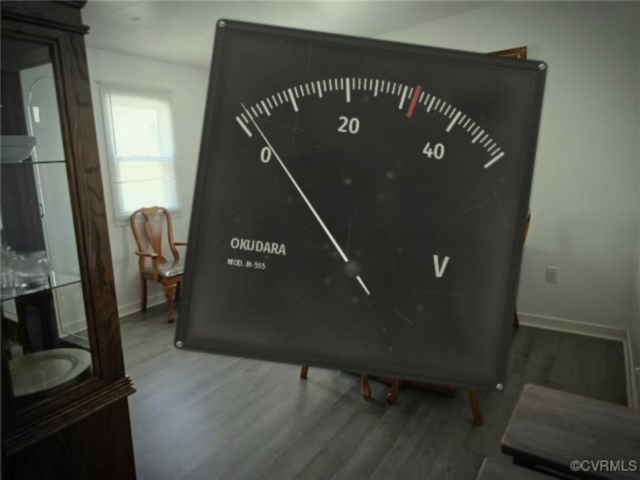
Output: 2 V
